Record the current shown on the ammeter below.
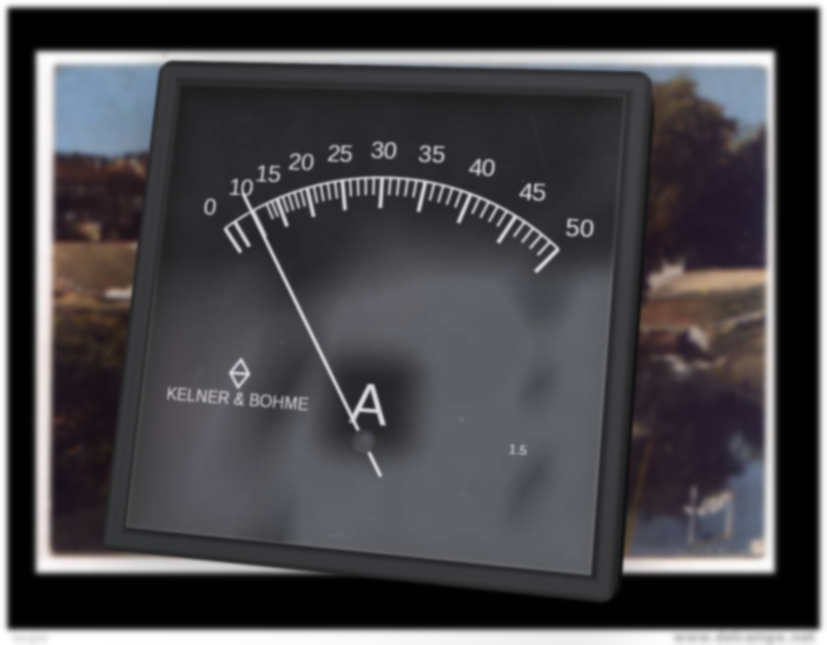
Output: 10 A
